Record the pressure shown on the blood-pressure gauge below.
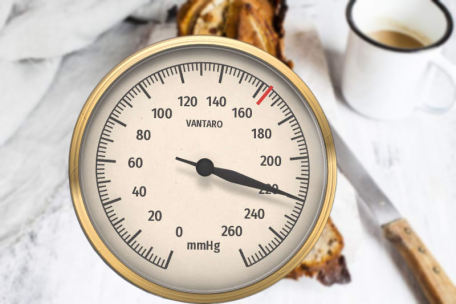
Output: 220 mmHg
